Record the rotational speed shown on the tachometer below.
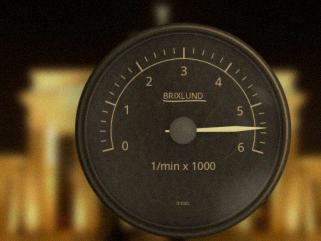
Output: 5500 rpm
